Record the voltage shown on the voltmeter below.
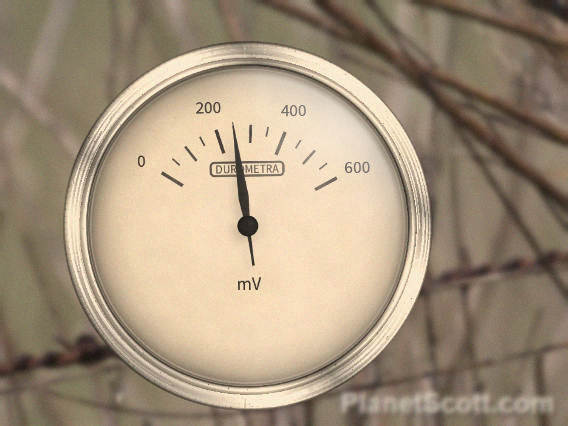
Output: 250 mV
